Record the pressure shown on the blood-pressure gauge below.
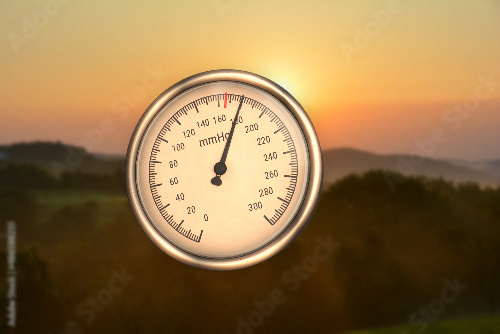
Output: 180 mmHg
